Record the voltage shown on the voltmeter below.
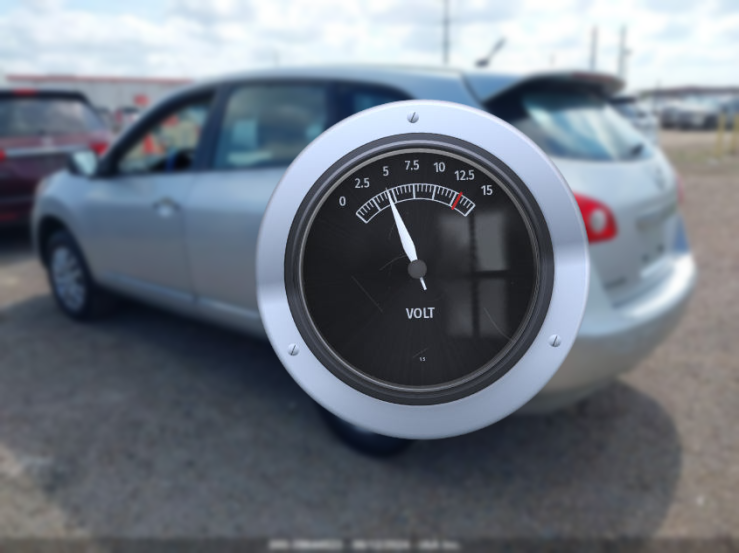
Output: 4.5 V
